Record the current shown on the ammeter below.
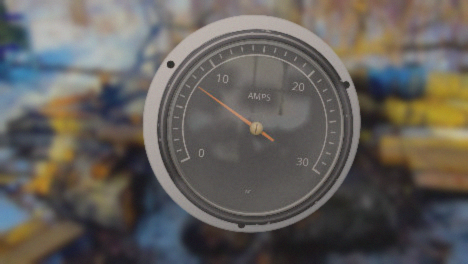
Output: 7.5 A
